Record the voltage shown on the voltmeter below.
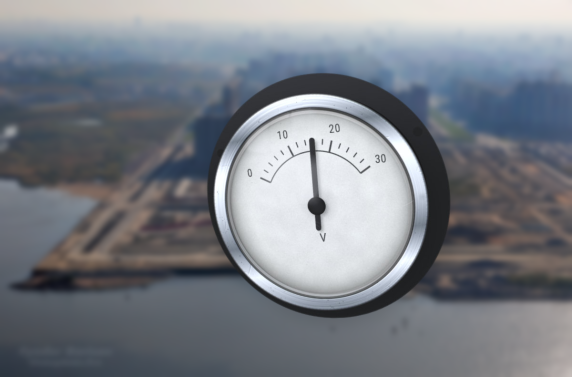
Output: 16 V
